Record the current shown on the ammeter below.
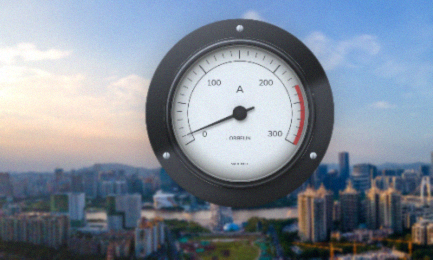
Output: 10 A
